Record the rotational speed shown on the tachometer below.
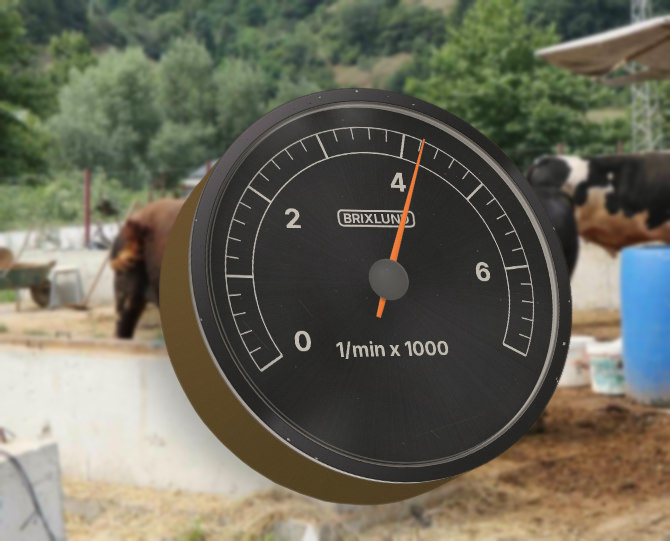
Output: 4200 rpm
